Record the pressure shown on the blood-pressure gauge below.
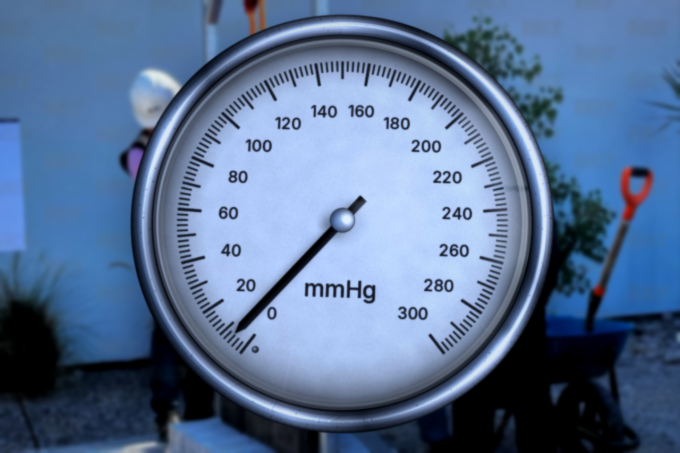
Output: 6 mmHg
